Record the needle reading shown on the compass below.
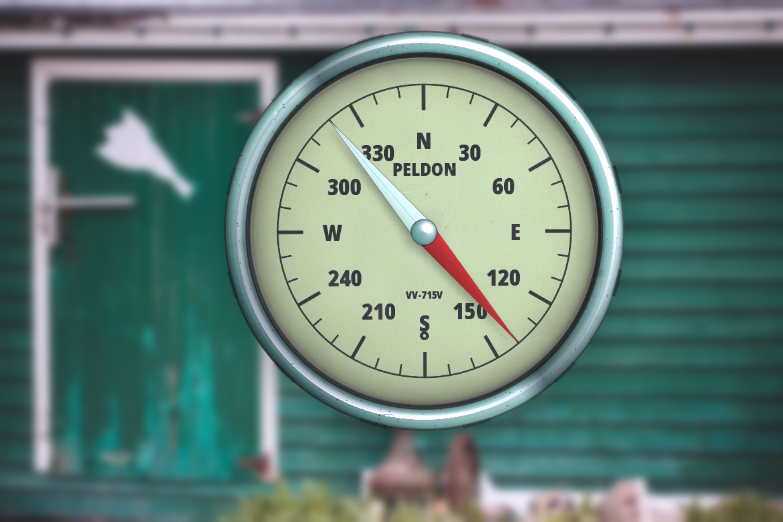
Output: 140 °
